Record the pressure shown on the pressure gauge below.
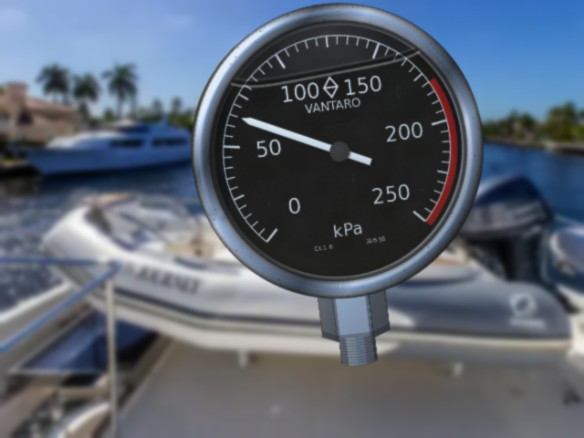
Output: 65 kPa
